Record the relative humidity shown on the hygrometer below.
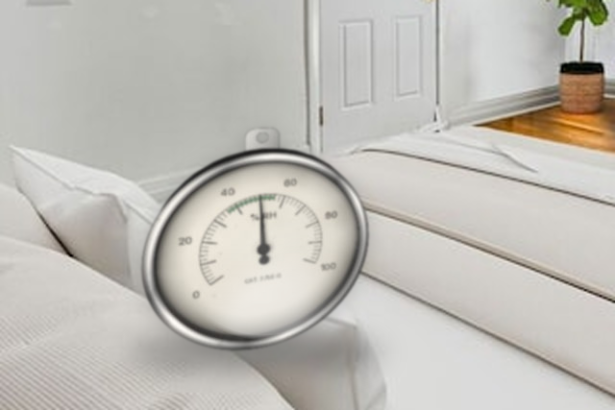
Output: 50 %
